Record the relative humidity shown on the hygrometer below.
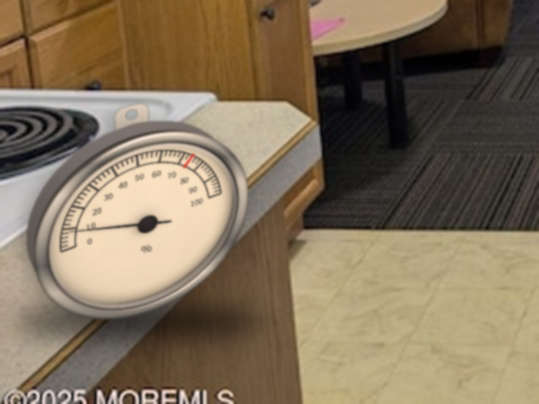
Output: 10 %
